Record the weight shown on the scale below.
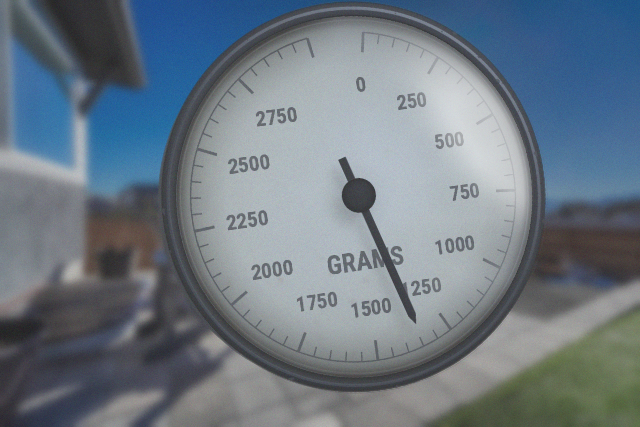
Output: 1350 g
